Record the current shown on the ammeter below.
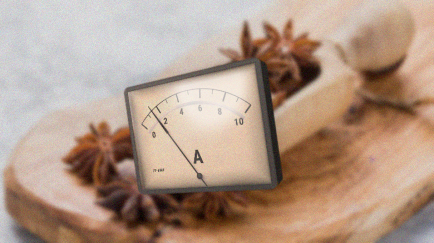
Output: 1.5 A
